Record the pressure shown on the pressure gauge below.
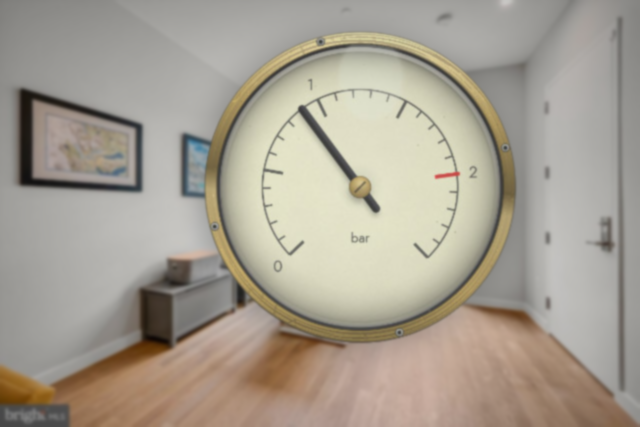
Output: 0.9 bar
